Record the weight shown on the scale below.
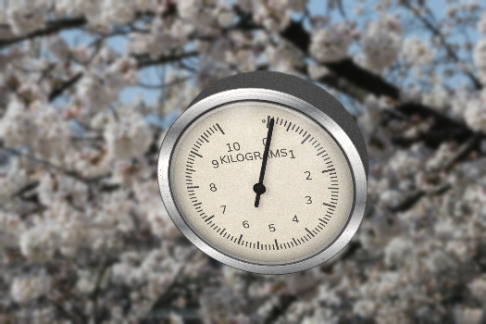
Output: 0.1 kg
